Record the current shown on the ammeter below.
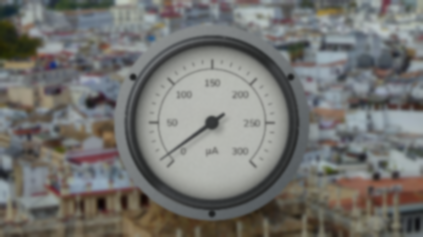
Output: 10 µA
